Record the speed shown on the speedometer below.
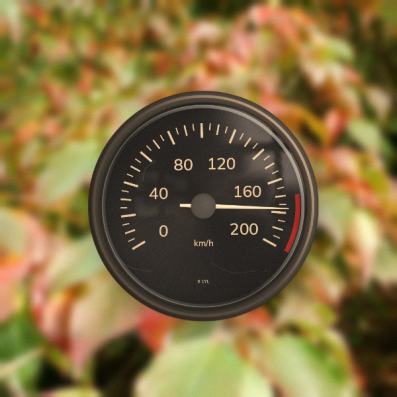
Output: 177.5 km/h
